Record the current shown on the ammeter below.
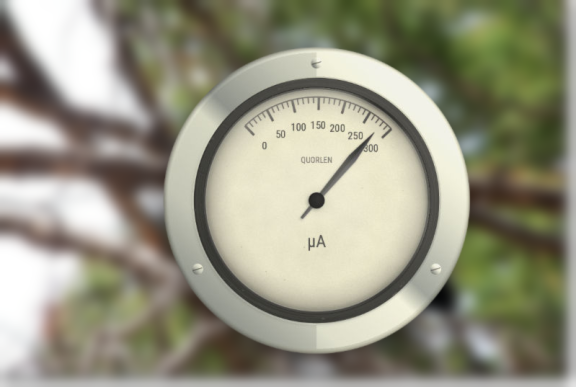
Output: 280 µA
